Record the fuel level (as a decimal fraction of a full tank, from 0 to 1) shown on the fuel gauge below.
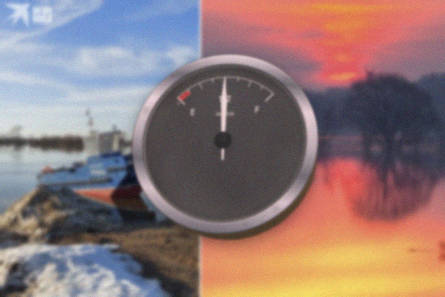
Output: 0.5
